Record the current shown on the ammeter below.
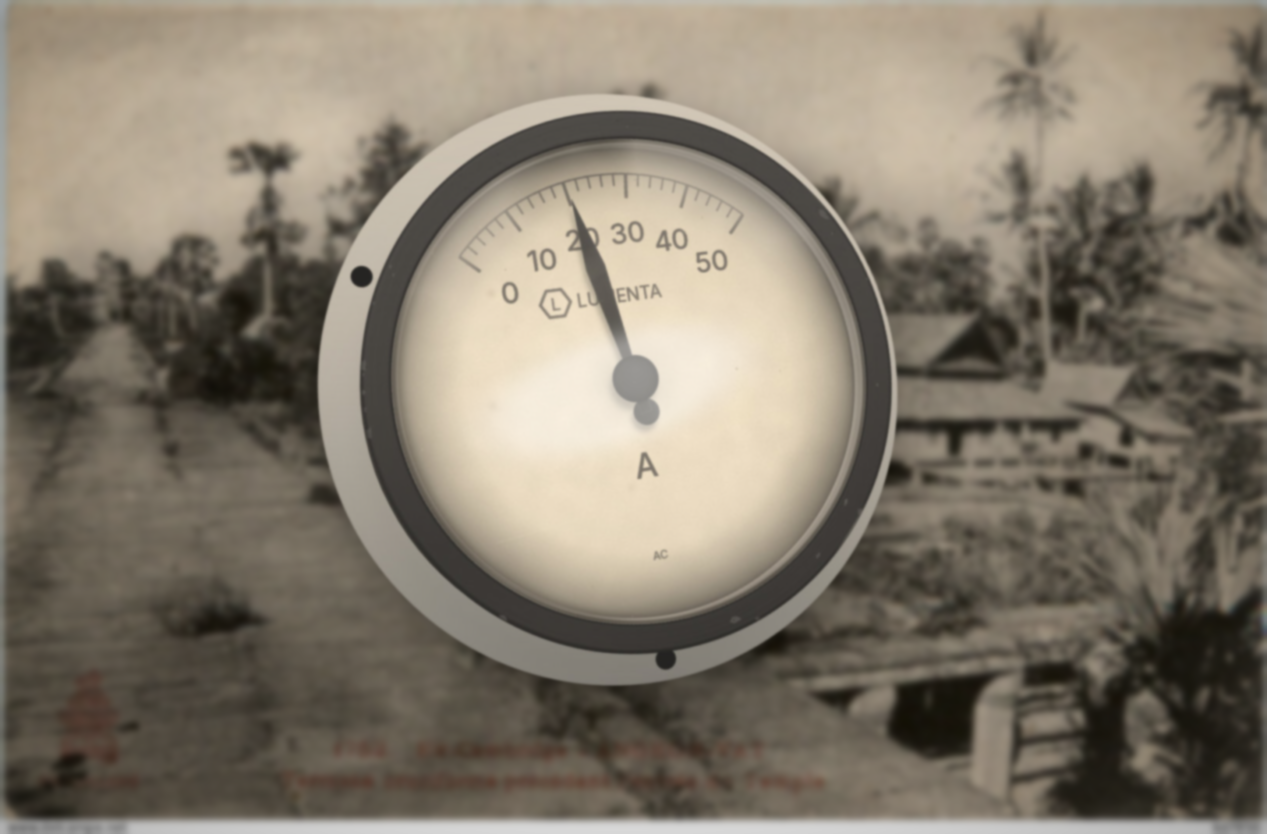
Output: 20 A
